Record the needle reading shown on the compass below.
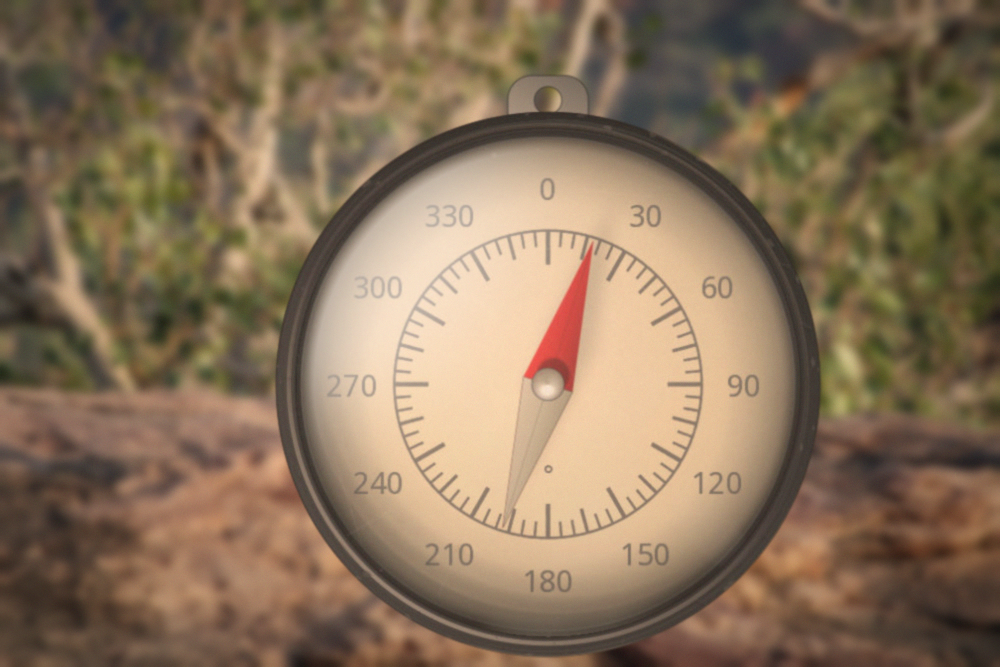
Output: 17.5 °
